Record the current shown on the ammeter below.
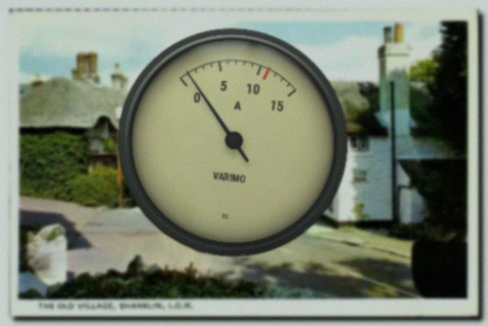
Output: 1 A
